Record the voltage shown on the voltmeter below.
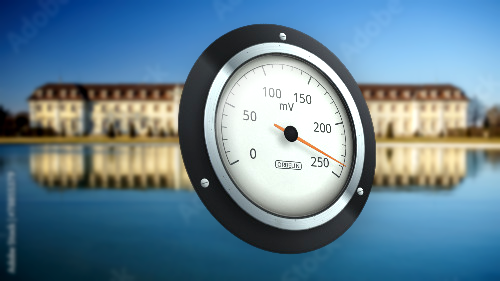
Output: 240 mV
